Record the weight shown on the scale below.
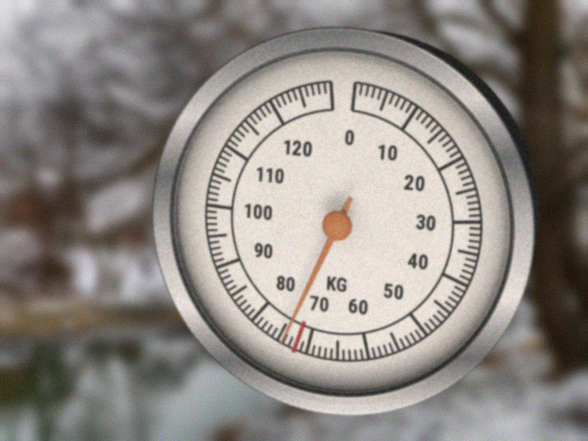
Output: 74 kg
